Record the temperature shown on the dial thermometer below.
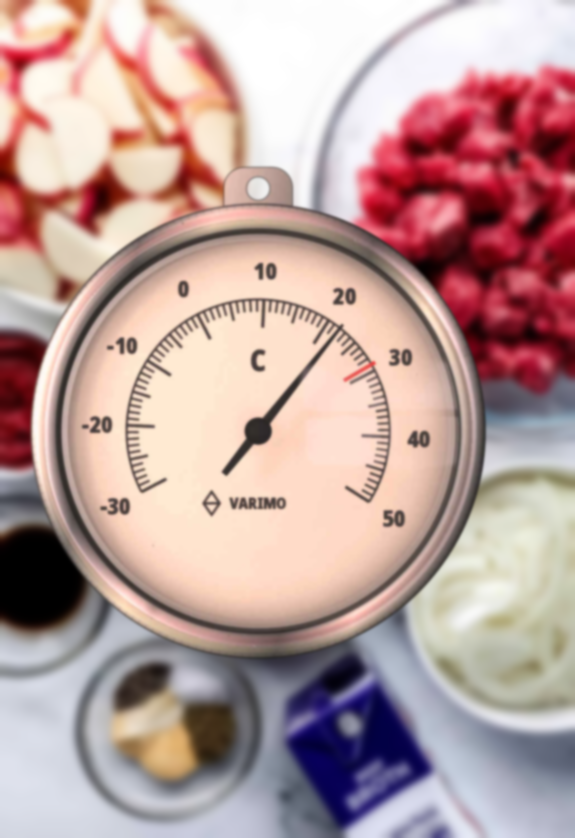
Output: 22 °C
